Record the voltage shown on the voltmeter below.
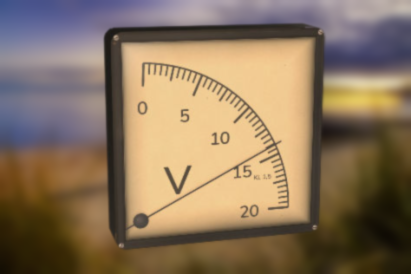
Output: 14 V
